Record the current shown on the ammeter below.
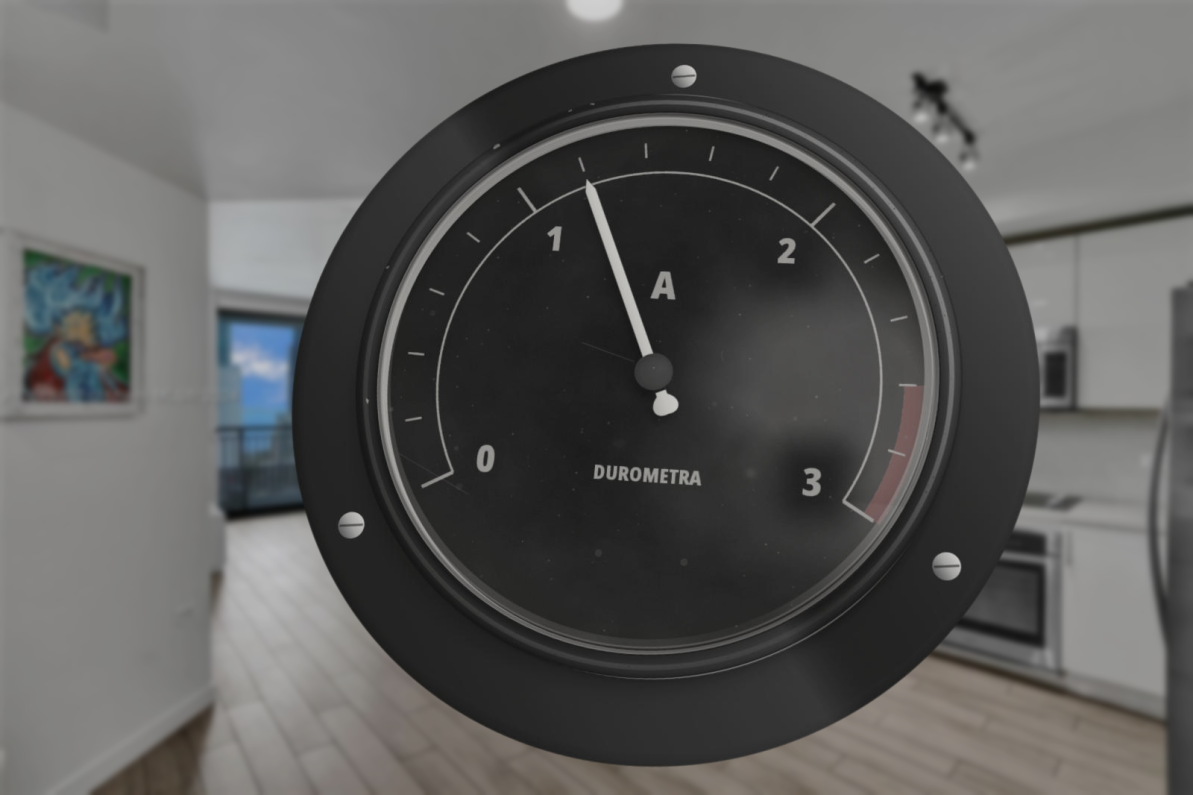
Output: 1.2 A
